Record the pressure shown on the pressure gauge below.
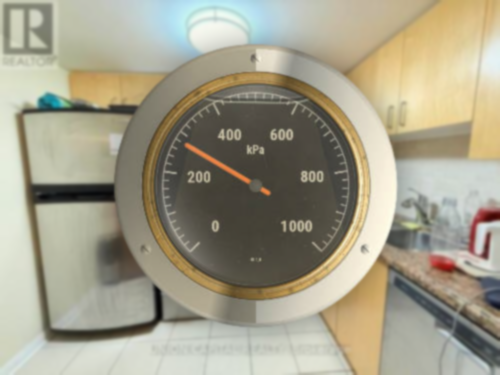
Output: 280 kPa
